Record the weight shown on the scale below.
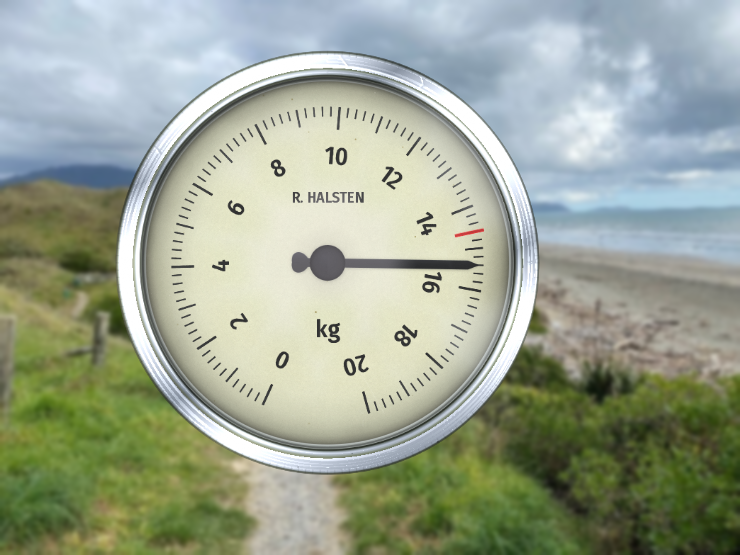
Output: 15.4 kg
